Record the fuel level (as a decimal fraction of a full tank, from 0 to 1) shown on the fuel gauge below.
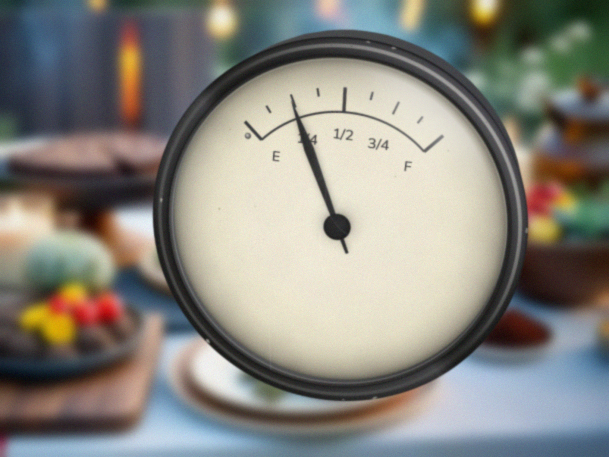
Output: 0.25
